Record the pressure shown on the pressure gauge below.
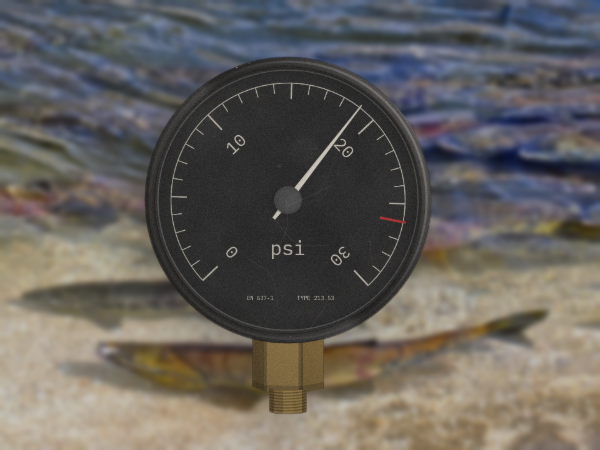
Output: 19 psi
